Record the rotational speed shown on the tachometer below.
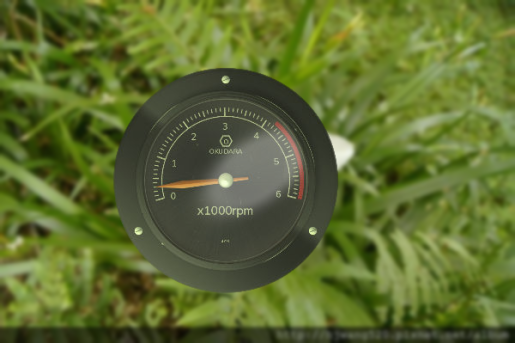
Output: 300 rpm
